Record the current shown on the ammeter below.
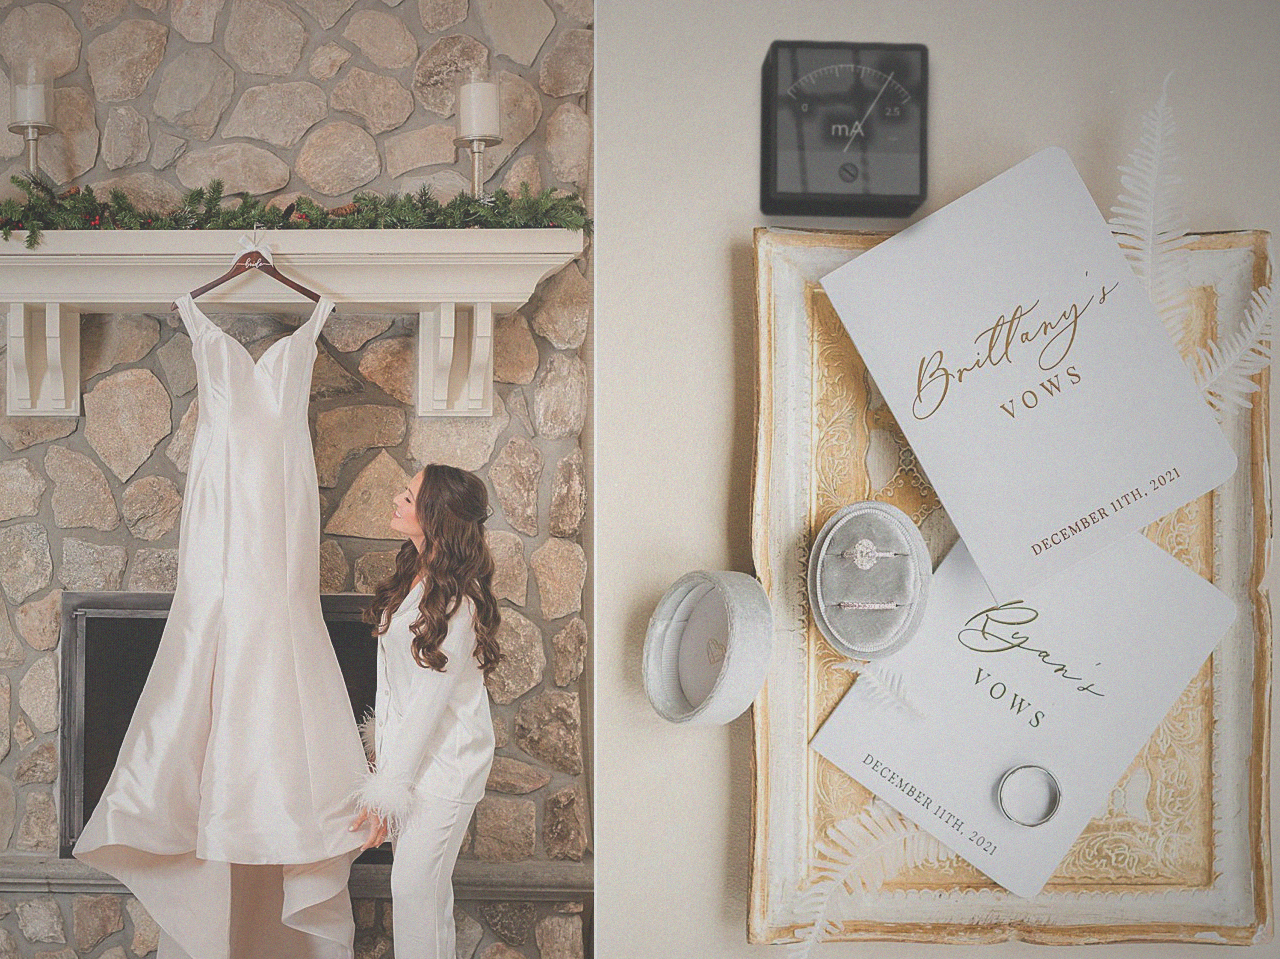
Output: 2 mA
